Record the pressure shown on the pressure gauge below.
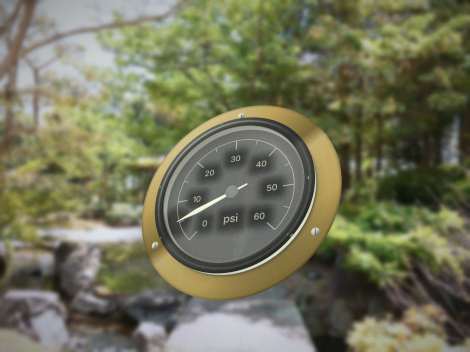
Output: 5 psi
